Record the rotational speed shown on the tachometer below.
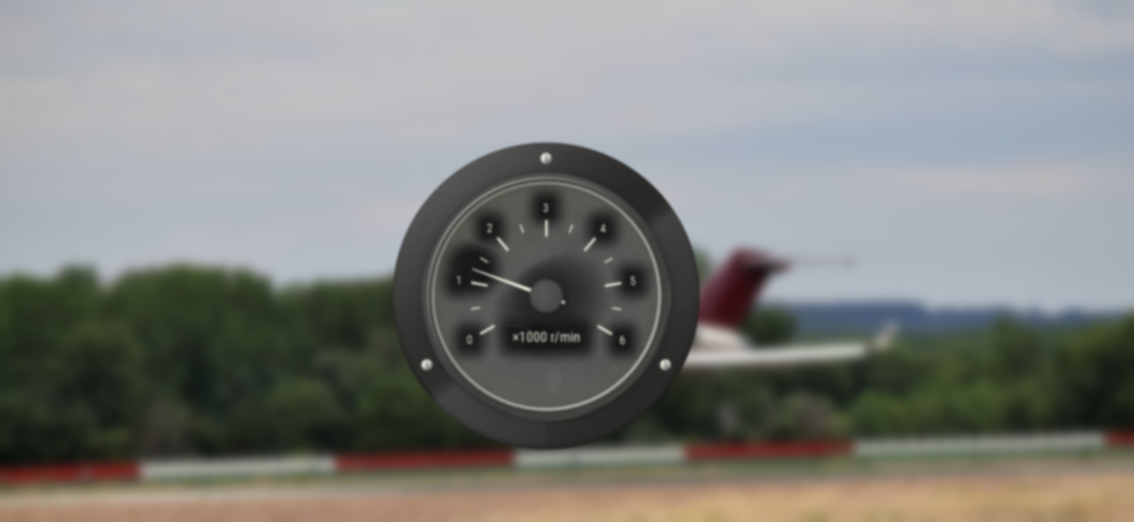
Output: 1250 rpm
